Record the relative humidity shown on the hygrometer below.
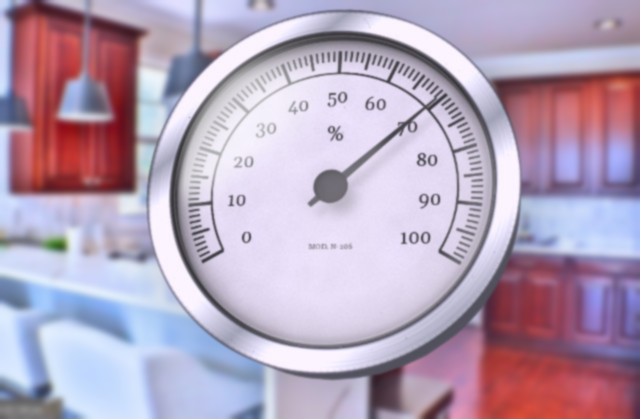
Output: 70 %
